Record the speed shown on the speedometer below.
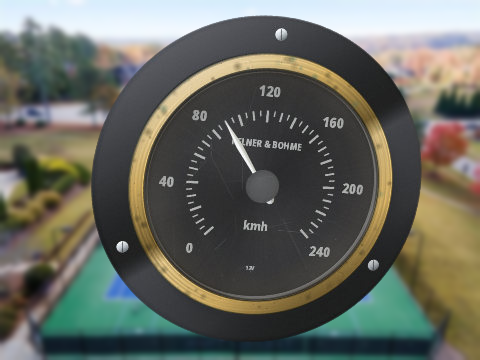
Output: 90 km/h
